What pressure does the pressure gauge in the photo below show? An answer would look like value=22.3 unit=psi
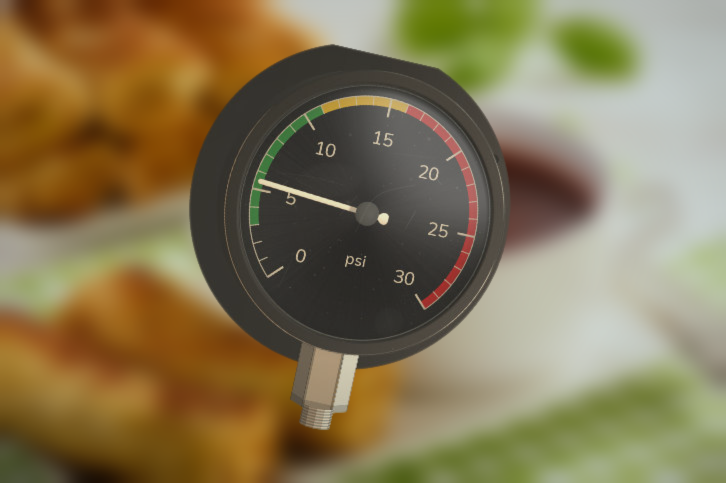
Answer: value=5.5 unit=psi
